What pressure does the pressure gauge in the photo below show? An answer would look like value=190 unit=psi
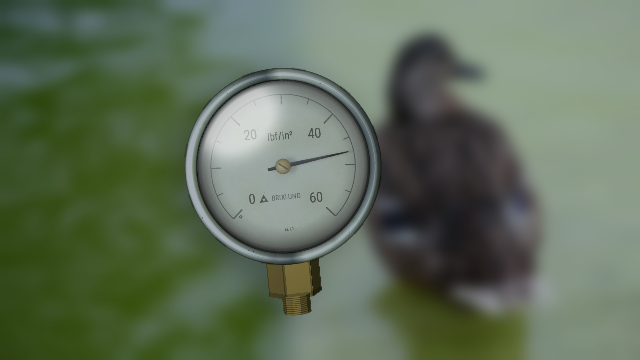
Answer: value=47.5 unit=psi
